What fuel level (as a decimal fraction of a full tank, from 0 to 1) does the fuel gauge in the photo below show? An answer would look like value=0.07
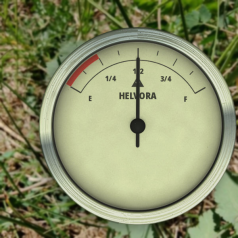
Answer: value=0.5
